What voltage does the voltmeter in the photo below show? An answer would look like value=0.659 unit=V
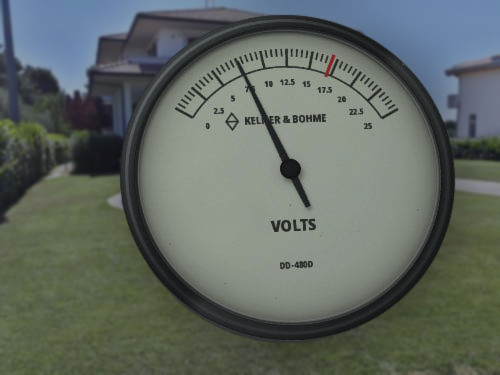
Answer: value=7.5 unit=V
